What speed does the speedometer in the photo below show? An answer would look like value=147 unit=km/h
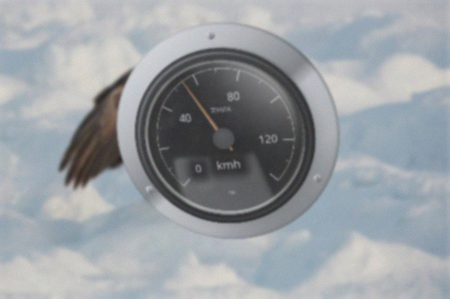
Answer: value=55 unit=km/h
